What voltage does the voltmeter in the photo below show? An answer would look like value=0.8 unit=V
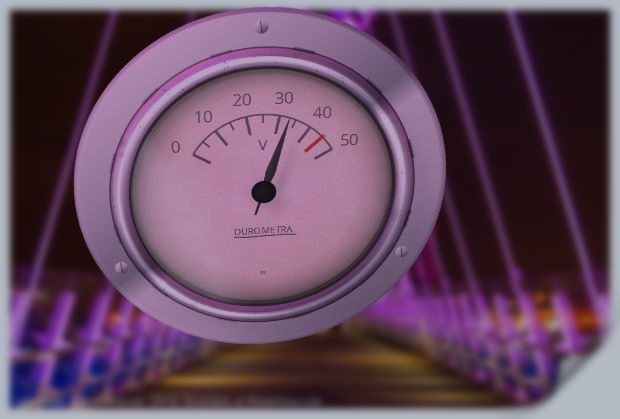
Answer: value=32.5 unit=V
